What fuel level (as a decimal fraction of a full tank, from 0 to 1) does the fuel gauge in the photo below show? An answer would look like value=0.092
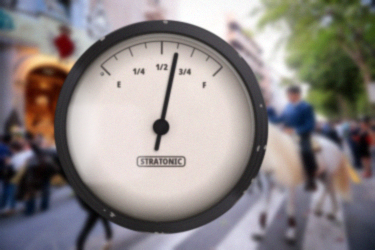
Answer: value=0.625
